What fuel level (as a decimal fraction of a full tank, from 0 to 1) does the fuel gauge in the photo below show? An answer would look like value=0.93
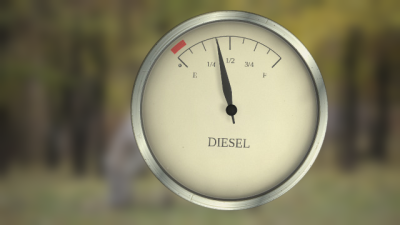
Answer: value=0.375
